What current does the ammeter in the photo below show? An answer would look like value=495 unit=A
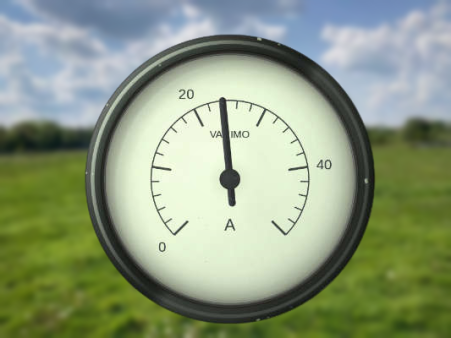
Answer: value=24 unit=A
